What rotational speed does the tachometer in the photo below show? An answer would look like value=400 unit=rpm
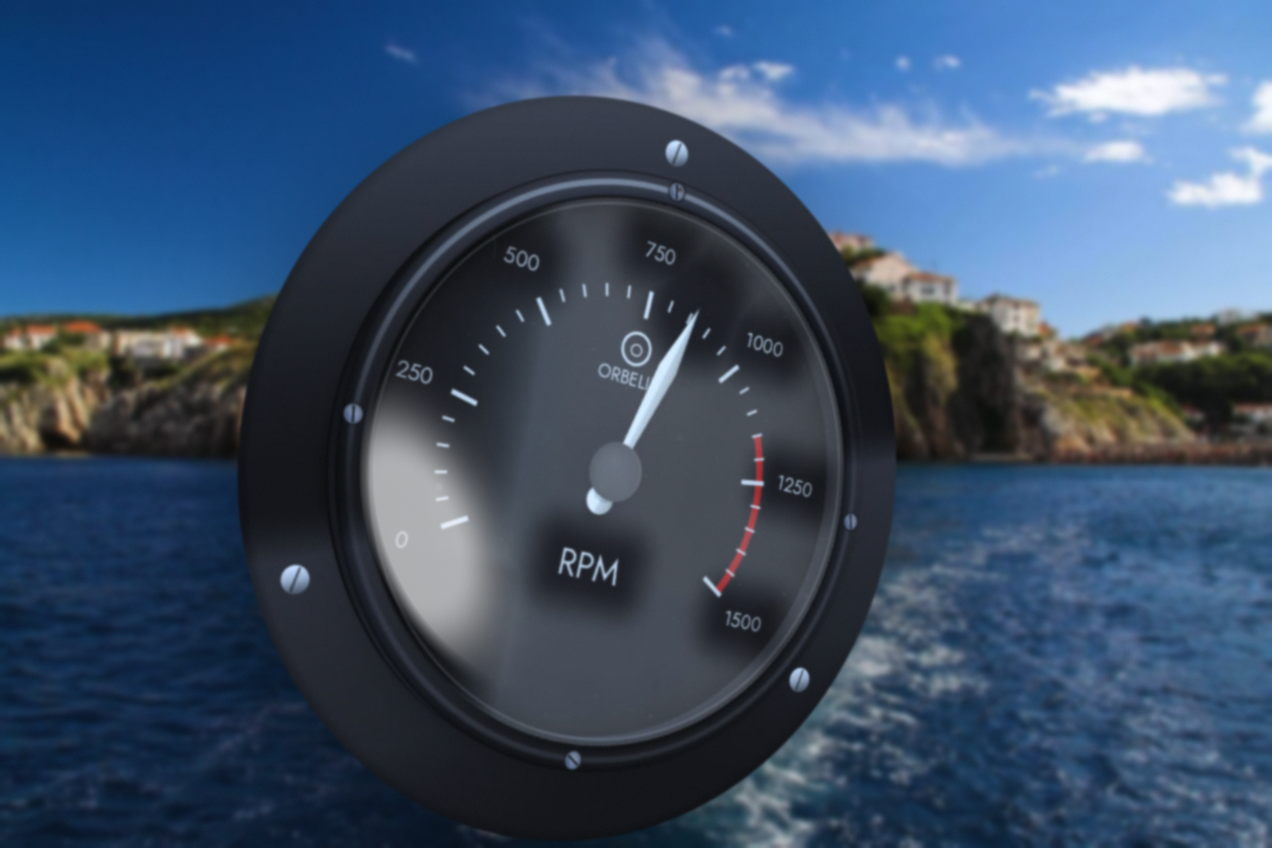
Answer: value=850 unit=rpm
